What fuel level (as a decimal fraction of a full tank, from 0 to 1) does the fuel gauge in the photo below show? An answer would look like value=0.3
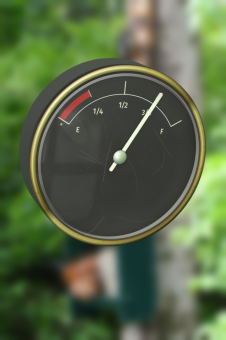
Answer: value=0.75
